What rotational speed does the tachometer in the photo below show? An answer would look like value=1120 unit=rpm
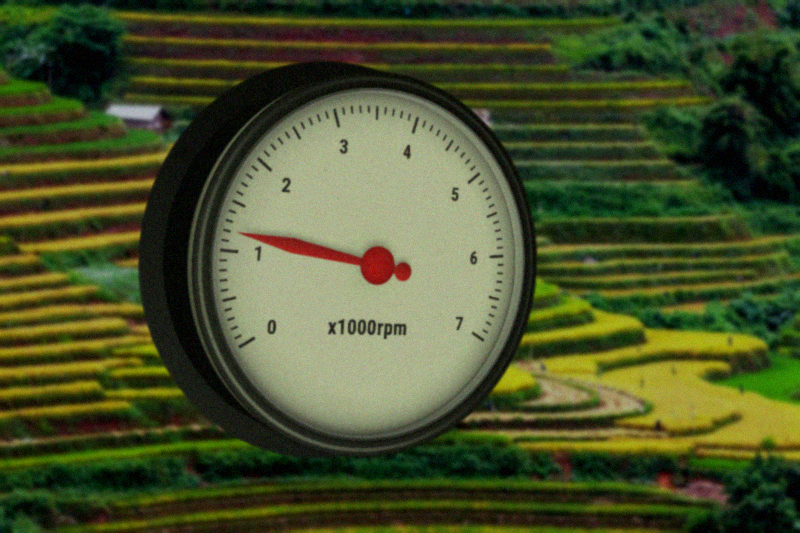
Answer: value=1200 unit=rpm
